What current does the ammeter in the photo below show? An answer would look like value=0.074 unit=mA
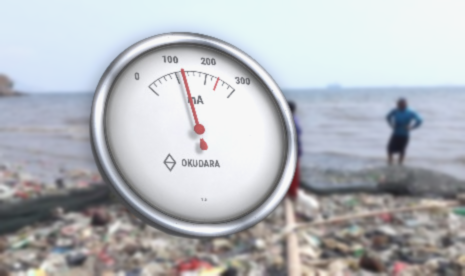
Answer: value=120 unit=mA
